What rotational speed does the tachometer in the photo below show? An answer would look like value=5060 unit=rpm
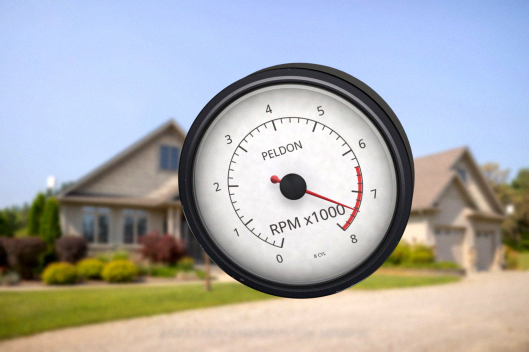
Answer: value=7400 unit=rpm
